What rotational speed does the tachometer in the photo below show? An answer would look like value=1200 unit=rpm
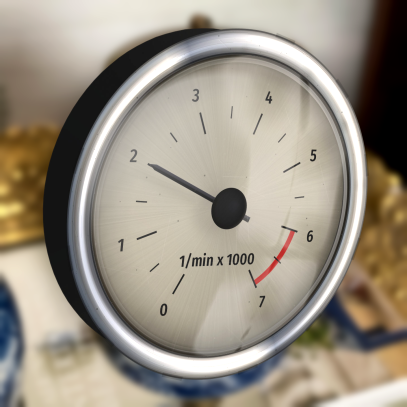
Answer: value=2000 unit=rpm
